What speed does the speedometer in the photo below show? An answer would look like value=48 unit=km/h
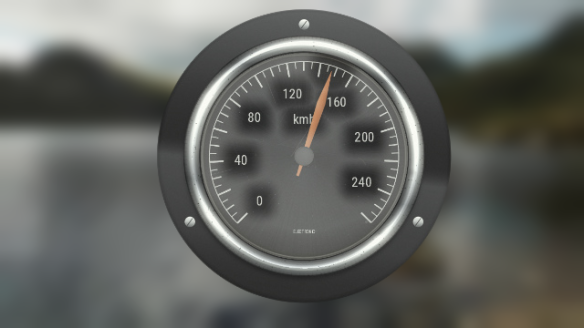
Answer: value=147.5 unit=km/h
